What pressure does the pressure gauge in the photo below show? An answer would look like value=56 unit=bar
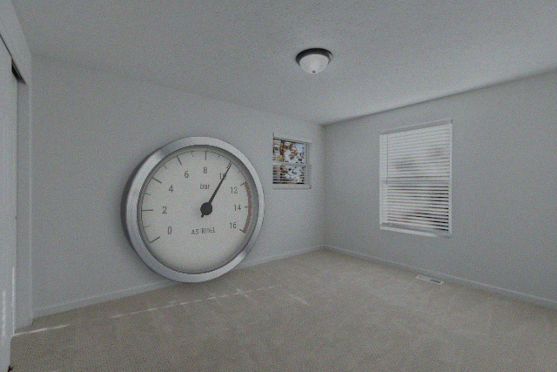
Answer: value=10 unit=bar
